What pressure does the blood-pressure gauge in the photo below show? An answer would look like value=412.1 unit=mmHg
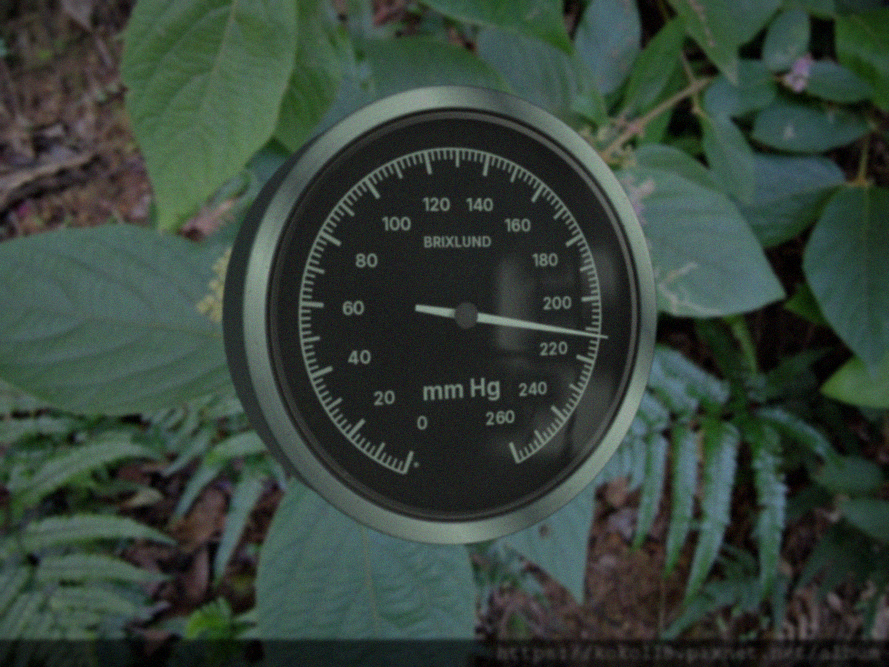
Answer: value=212 unit=mmHg
